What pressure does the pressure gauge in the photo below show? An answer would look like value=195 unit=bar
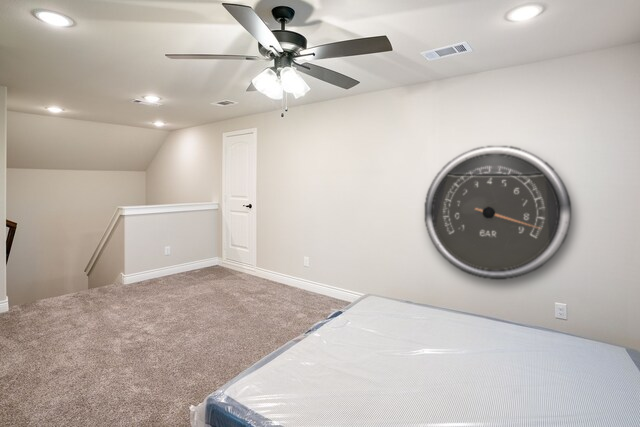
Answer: value=8.5 unit=bar
